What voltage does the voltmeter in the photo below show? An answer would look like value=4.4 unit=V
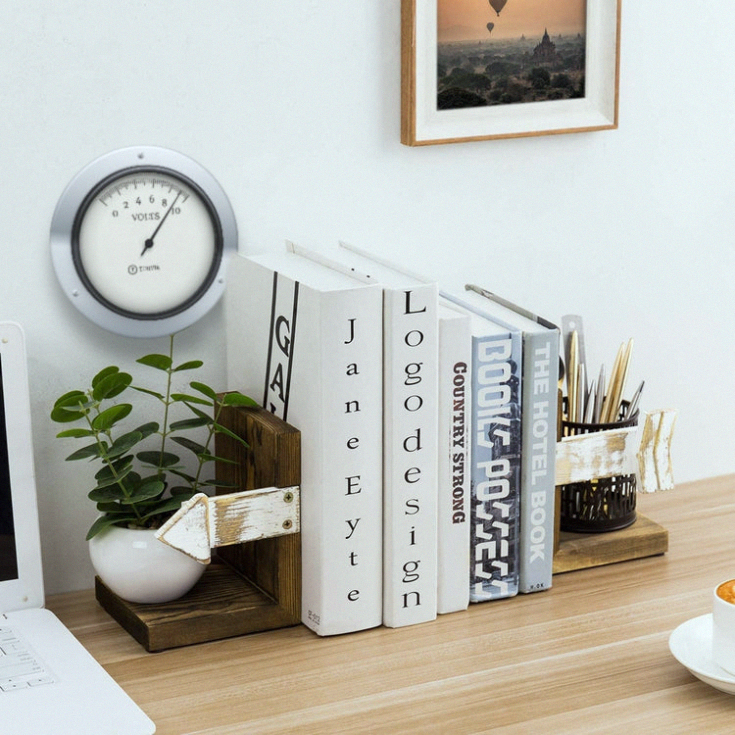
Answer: value=9 unit=V
